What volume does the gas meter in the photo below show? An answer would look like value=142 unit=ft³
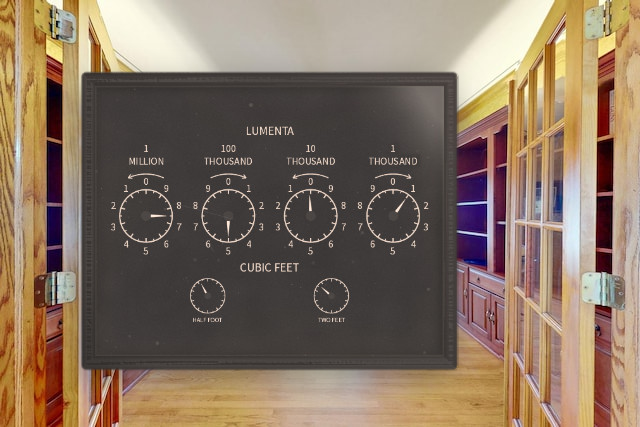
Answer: value=750100 unit=ft³
